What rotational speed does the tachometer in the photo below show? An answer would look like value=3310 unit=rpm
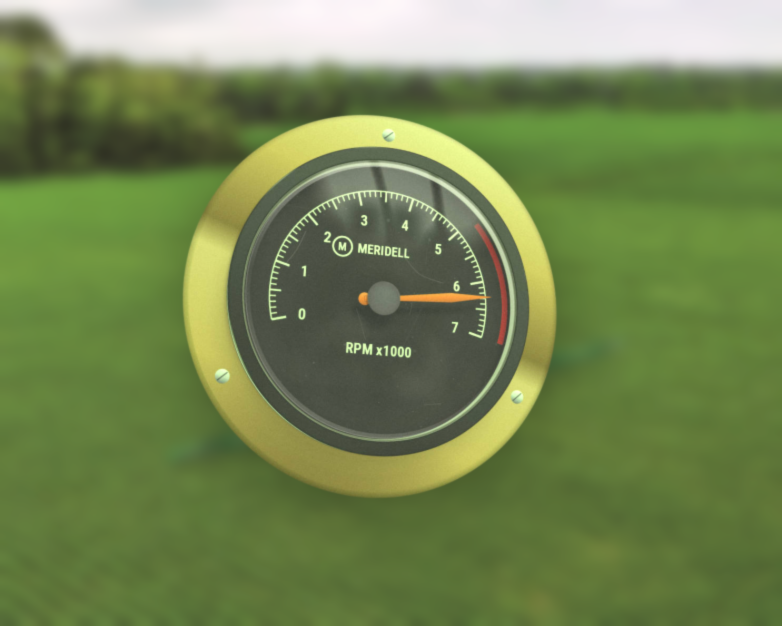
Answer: value=6300 unit=rpm
